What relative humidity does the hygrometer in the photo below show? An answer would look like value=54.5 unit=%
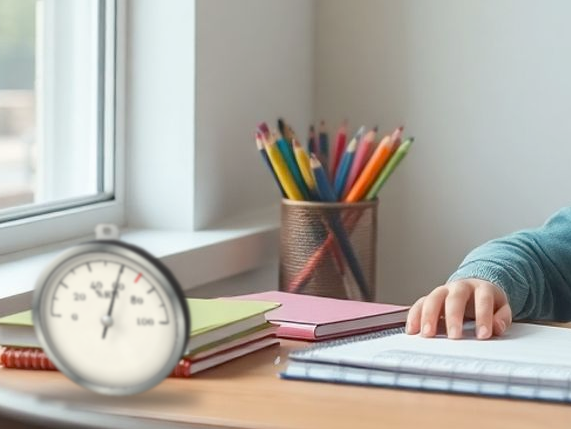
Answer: value=60 unit=%
